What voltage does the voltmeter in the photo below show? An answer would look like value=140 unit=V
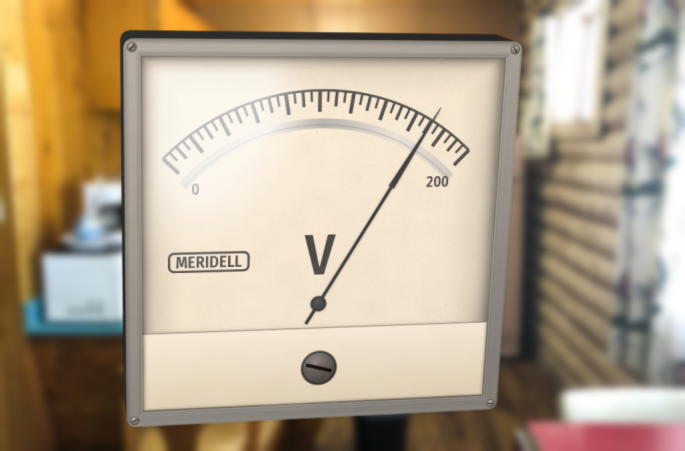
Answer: value=170 unit=V
